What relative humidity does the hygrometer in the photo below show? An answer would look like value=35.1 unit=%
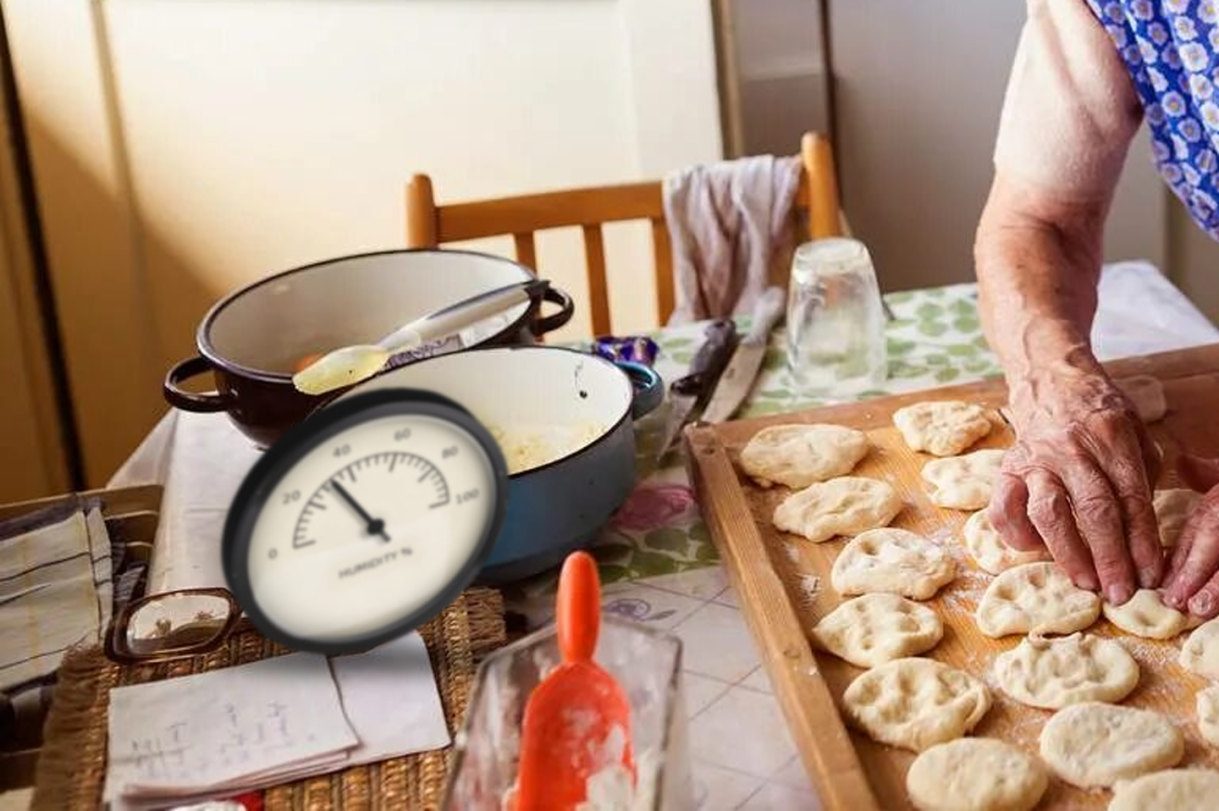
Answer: value=32 unit=%
